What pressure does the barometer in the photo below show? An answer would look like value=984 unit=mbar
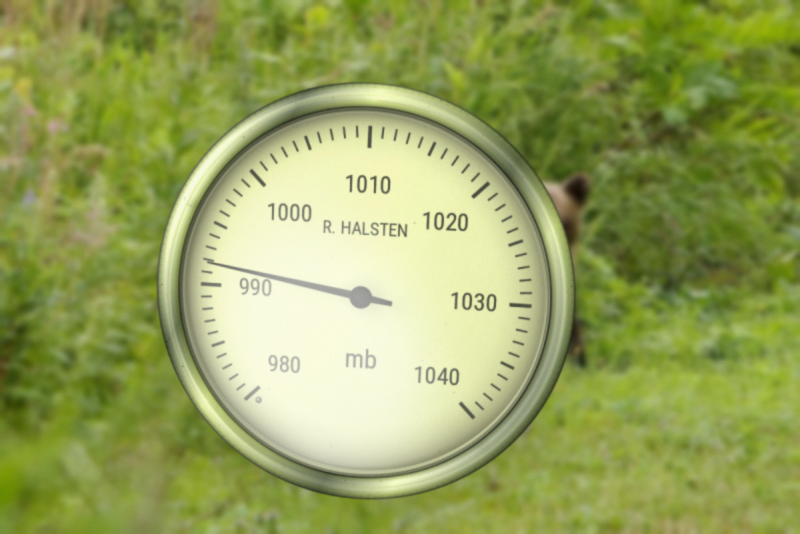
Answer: value=992 unit=mbar
